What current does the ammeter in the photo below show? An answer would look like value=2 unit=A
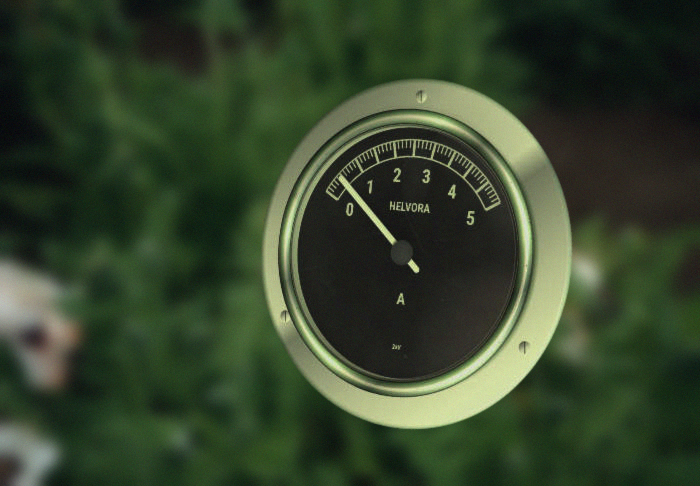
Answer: value=0.5 unit=A
